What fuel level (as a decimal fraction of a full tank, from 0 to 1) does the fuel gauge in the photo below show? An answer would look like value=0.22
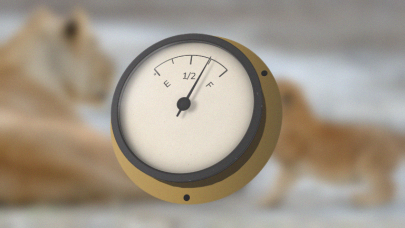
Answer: value=0.75
